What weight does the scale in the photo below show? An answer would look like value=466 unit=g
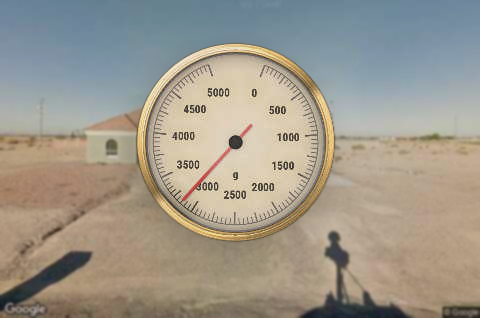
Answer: value=3150 unit=g
